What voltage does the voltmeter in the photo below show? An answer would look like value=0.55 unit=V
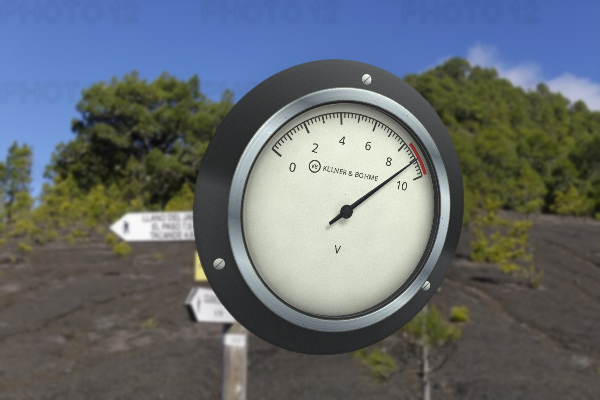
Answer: value=9 unit=V
